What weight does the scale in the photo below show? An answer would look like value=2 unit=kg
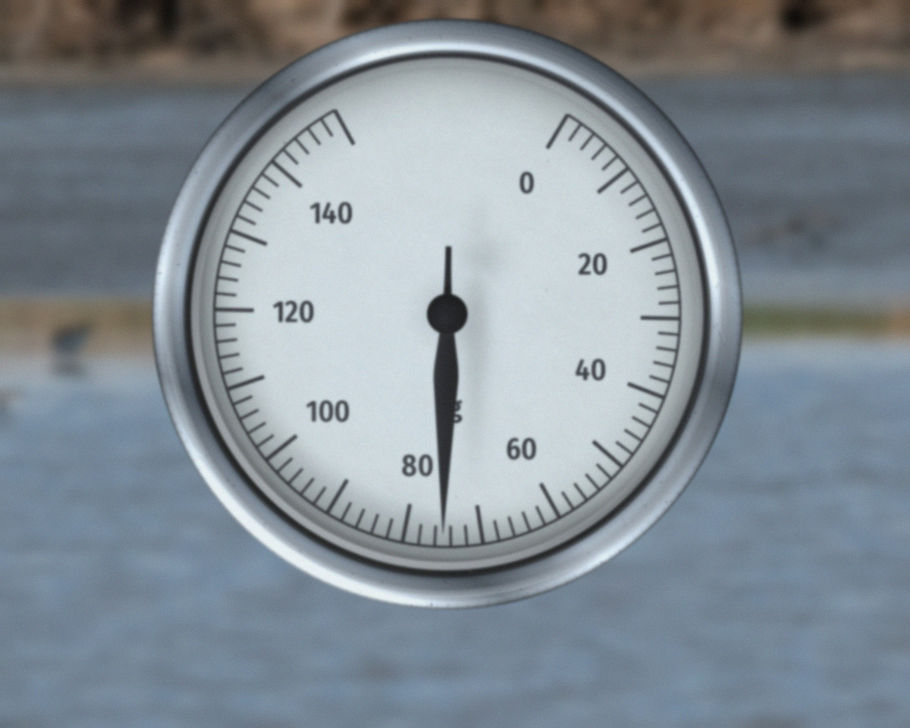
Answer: value=75 unit=kg
